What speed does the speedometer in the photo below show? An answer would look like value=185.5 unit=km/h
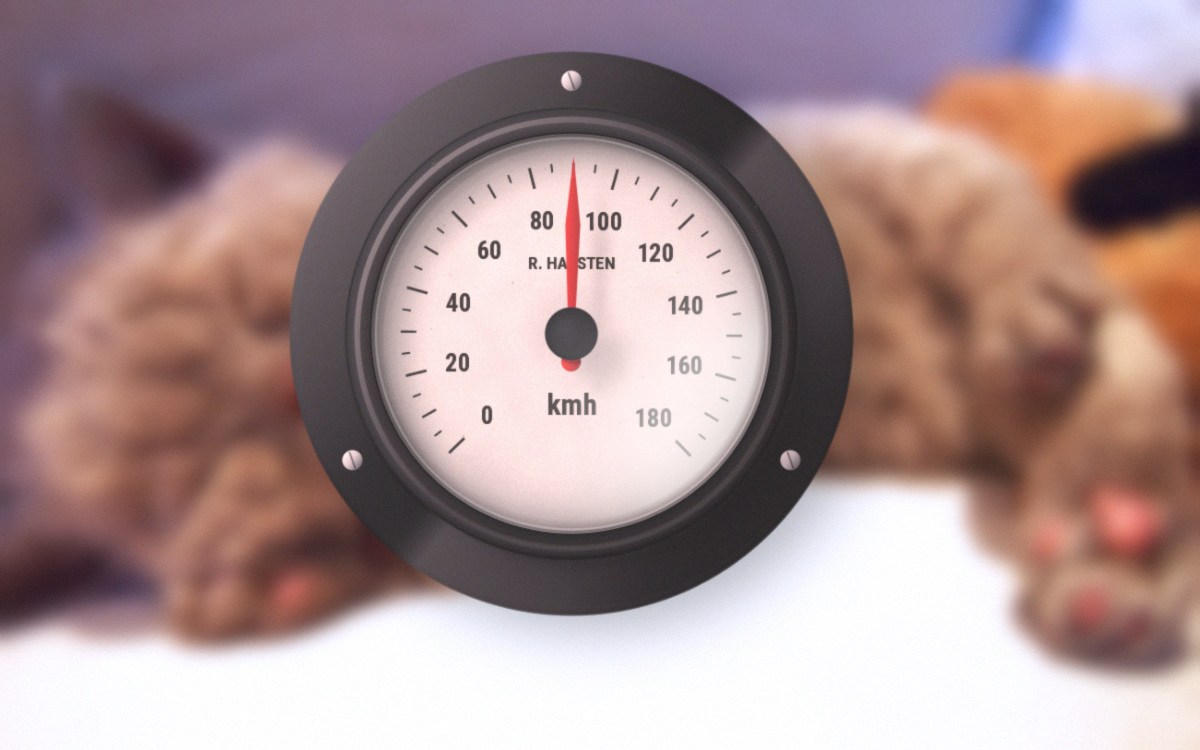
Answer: value=90 unit=km/h
